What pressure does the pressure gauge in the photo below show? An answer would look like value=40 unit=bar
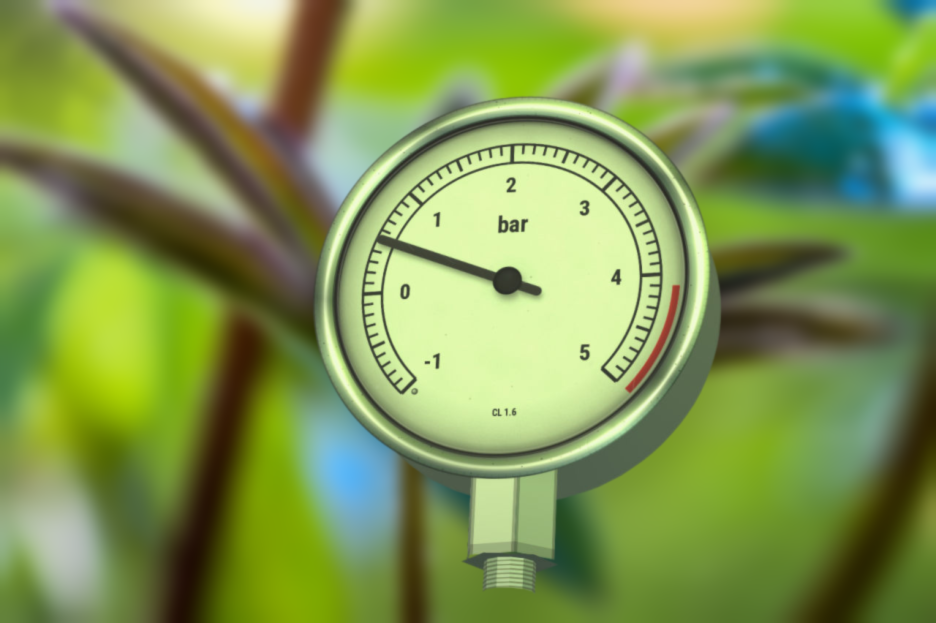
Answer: value=0.5 unit=bar
